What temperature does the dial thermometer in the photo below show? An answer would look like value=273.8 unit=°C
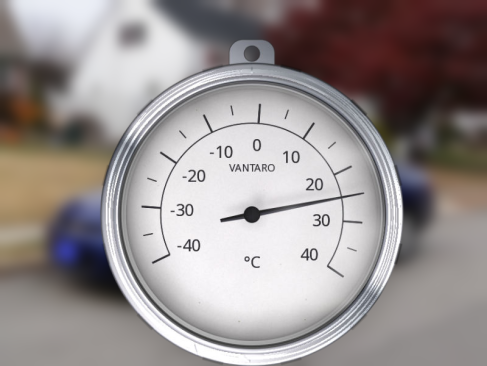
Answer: value=25 unit=°C
